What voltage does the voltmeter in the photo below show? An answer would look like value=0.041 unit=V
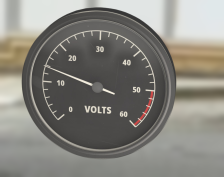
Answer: value=14 unit=V
